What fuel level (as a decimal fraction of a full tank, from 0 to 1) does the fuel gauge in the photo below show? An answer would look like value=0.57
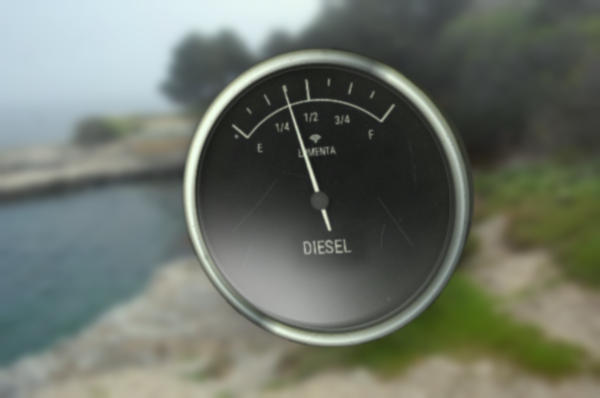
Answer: value=0.375
